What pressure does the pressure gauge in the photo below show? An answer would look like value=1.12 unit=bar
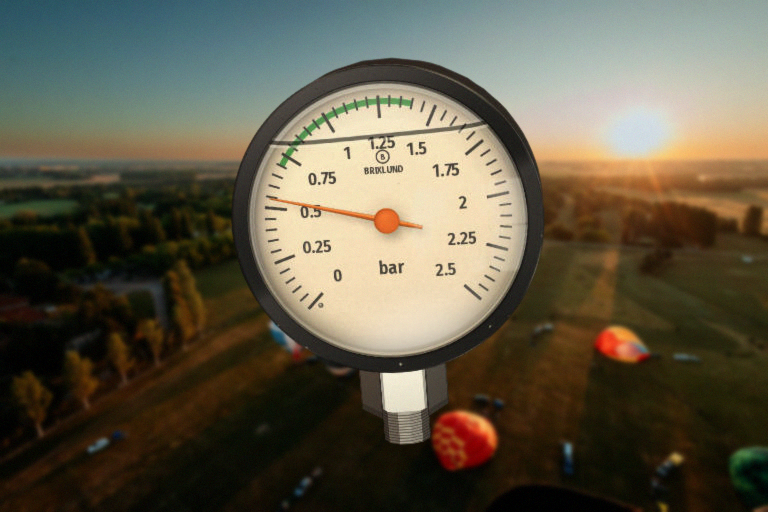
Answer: value=0.55 unit=bar
